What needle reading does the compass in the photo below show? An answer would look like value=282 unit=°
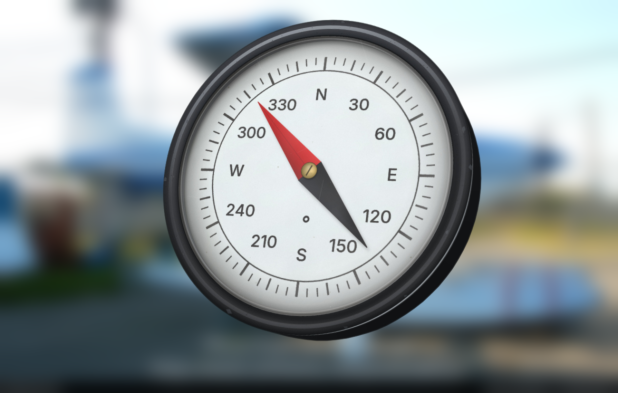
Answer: value=317.5 unit=°
